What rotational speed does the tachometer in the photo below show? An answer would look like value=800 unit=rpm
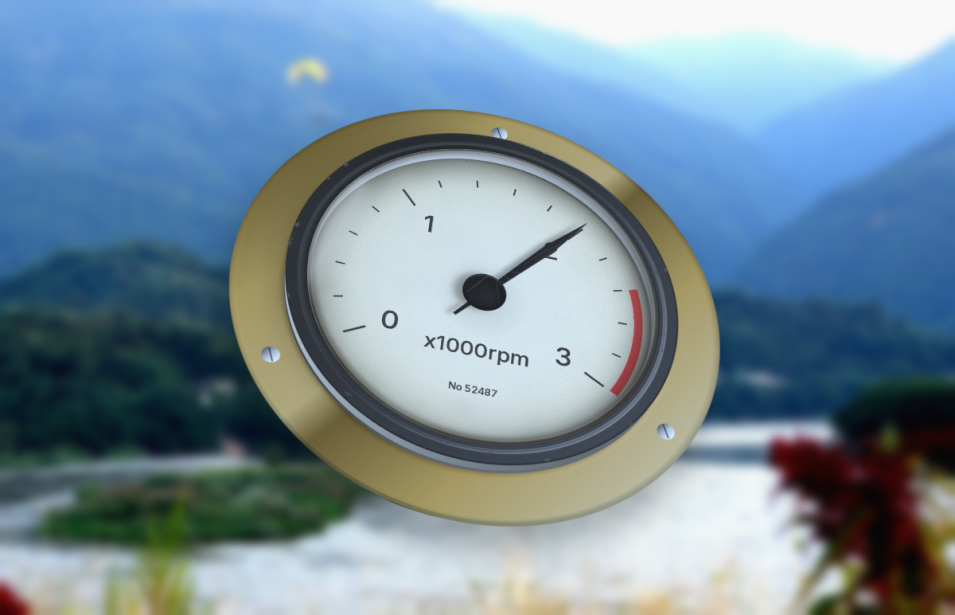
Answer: value=2000 unit=rpm
